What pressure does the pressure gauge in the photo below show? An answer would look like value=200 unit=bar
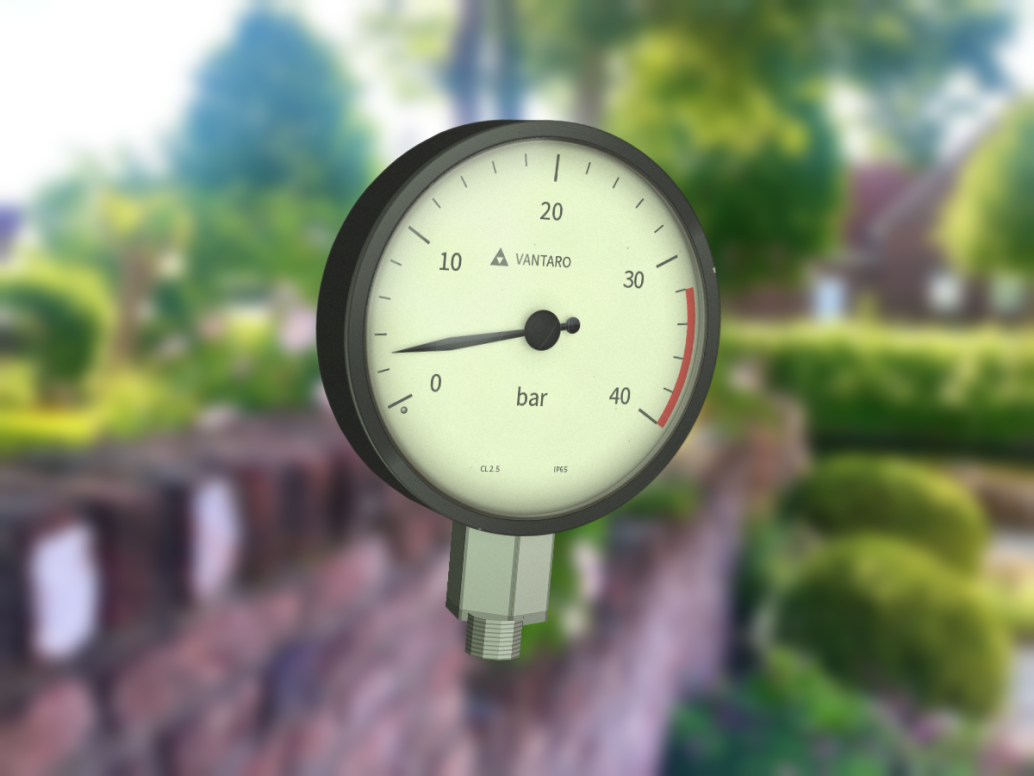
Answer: value=3 unit=bar
